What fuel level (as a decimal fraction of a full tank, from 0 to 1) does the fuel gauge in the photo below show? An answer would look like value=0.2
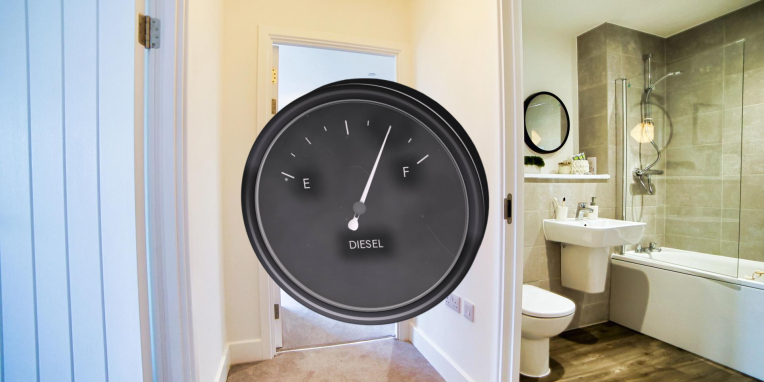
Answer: value=0.75
